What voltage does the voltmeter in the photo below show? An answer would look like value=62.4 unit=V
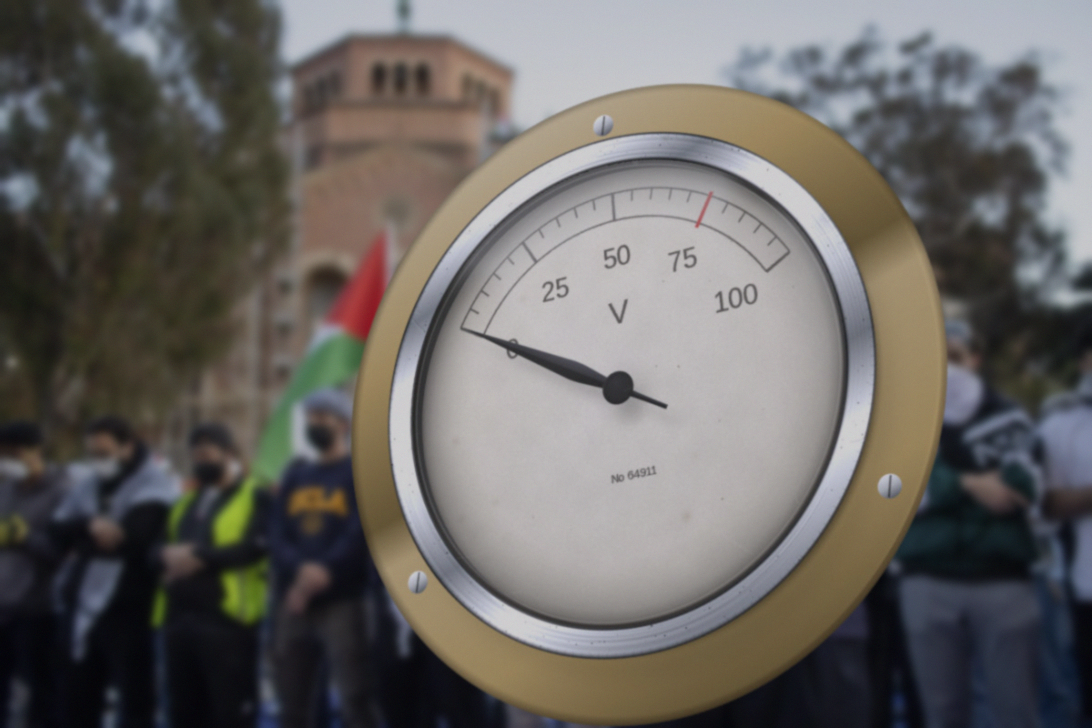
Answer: value=0 unit=V
